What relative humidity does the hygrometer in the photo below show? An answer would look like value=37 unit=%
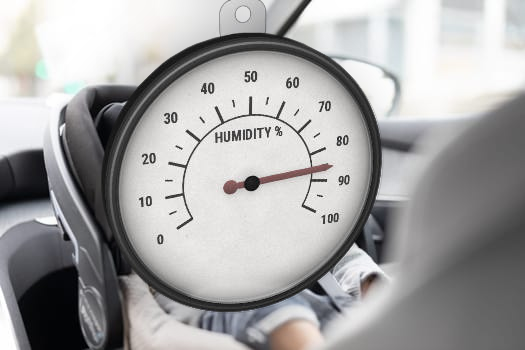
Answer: value=85 unit=%
